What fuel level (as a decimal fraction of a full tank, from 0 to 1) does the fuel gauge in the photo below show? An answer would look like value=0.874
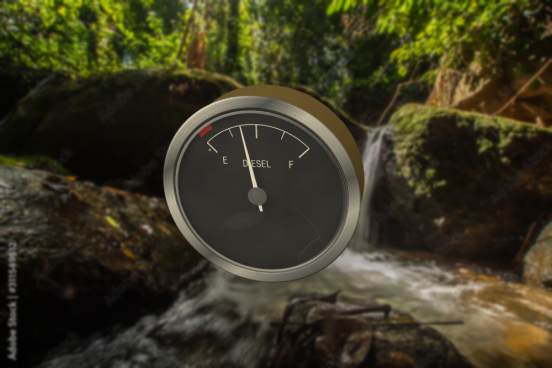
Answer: value=0.375
